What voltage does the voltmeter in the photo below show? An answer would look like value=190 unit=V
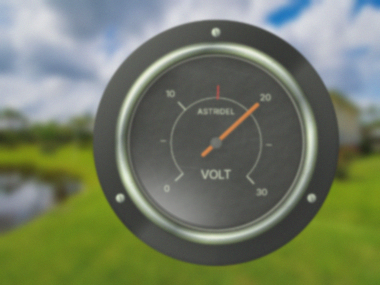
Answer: value=20 unit=V
